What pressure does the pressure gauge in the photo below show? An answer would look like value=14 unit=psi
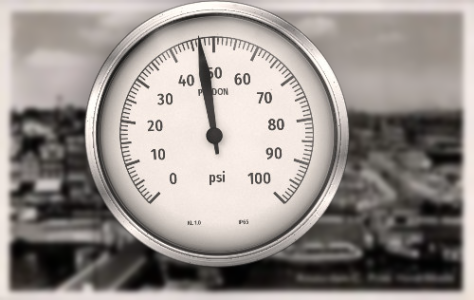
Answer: value=47 unit=psi
